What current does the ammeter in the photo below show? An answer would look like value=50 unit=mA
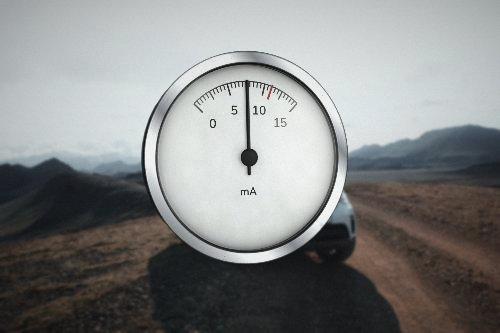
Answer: value=7.5 unit=mA
